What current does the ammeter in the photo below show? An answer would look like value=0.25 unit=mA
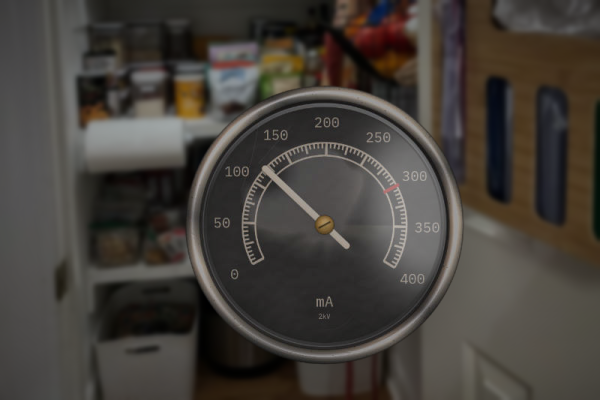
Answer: value=120 unit=mA
